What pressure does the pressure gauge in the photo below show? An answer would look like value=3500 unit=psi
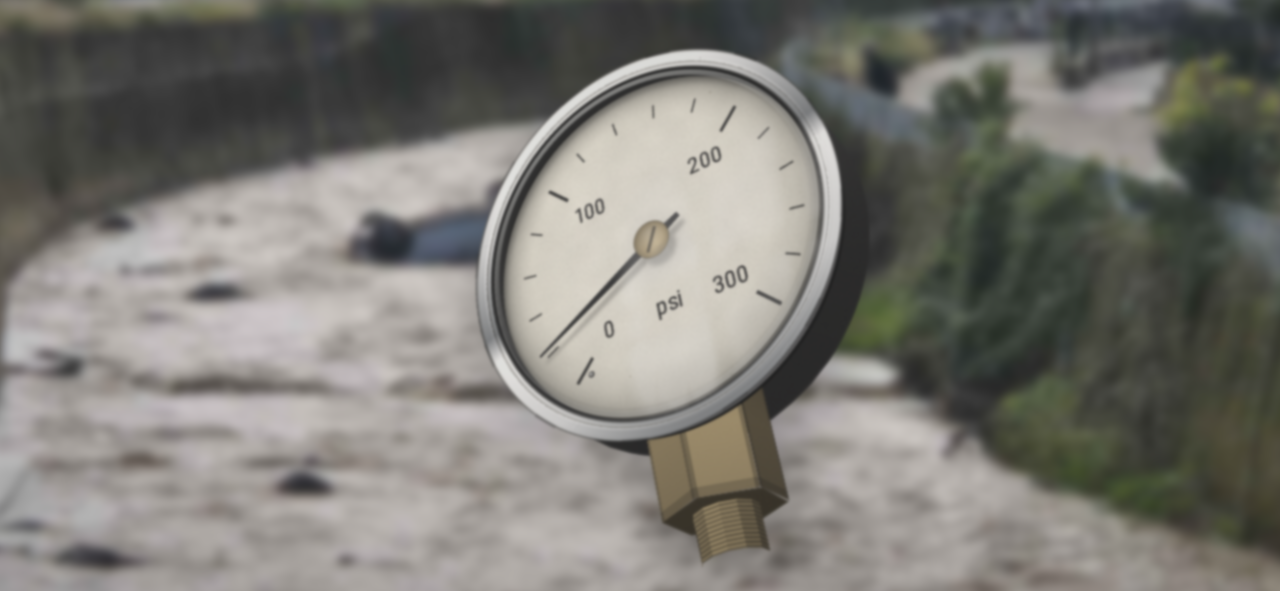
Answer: value=20 unit=psi
